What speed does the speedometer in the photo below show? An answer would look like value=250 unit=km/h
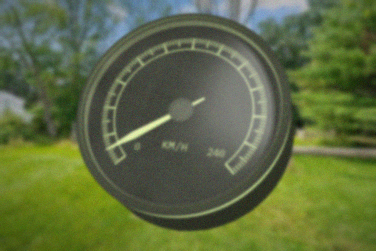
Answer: value=10 unit=km/h
